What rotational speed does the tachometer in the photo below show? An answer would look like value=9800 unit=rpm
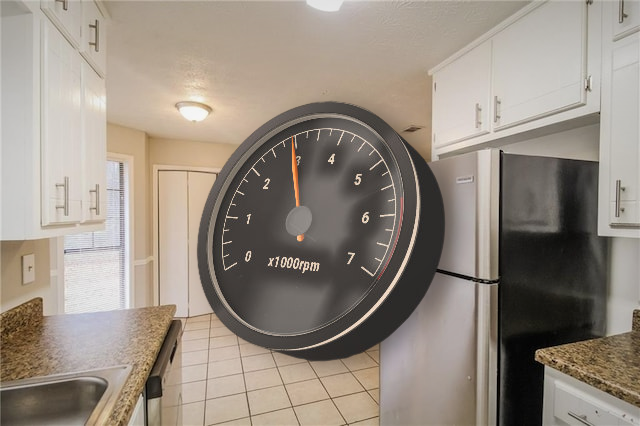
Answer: value=3000 unit=rpm
